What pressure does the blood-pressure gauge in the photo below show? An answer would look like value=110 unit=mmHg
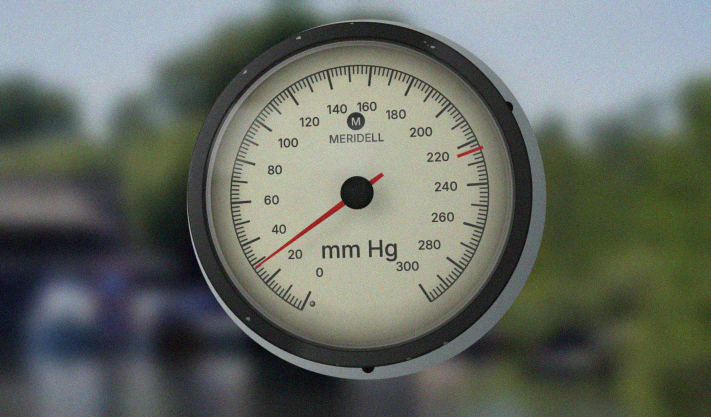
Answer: value=28 unit=mmHg
